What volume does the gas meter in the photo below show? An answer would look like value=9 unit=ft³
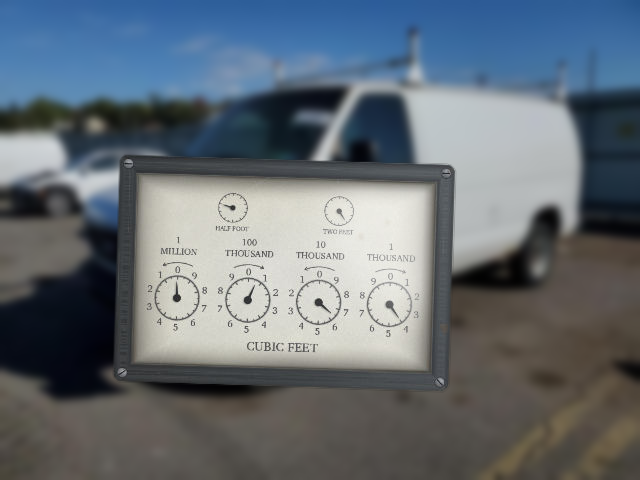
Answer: value=6400 unit=ft³
